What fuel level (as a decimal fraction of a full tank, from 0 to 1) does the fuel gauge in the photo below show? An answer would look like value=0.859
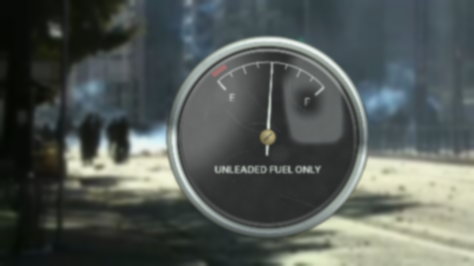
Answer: value=0.5
